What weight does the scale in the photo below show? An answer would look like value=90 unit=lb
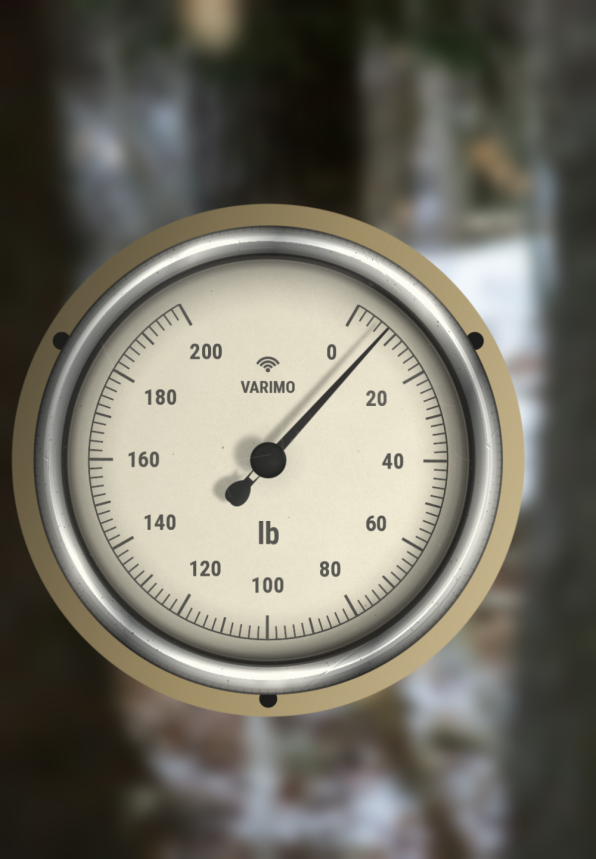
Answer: value=8 unit=lb
